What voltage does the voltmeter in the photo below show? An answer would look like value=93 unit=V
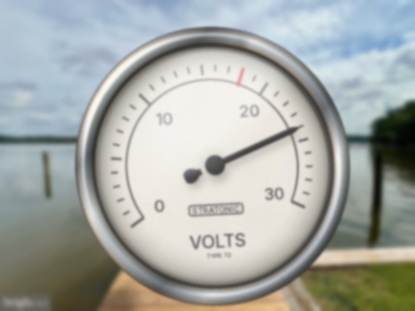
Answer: value=24 unit=V
